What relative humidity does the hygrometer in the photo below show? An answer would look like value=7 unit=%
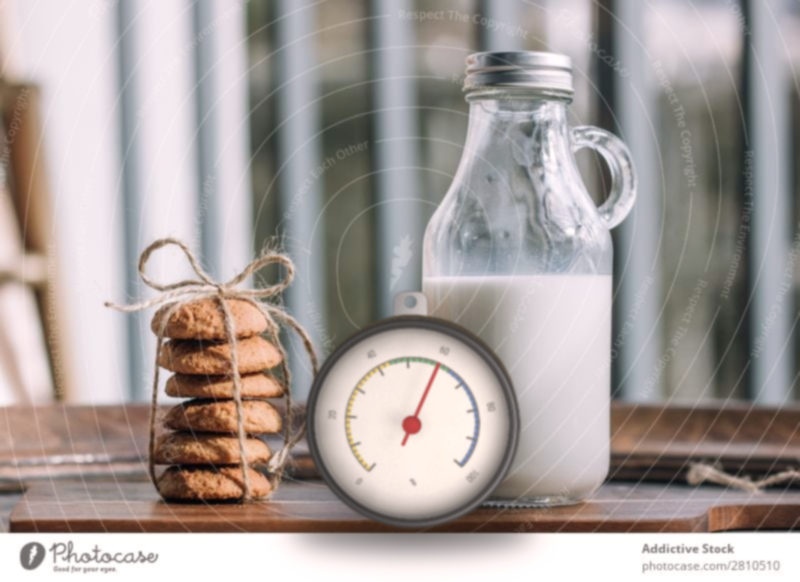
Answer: value=60 unit=%
